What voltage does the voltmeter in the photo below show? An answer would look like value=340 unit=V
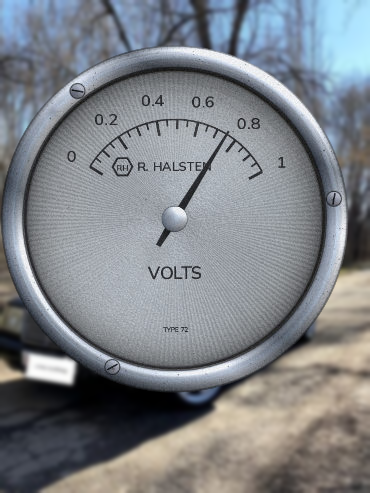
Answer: value=0.75 unit=V
